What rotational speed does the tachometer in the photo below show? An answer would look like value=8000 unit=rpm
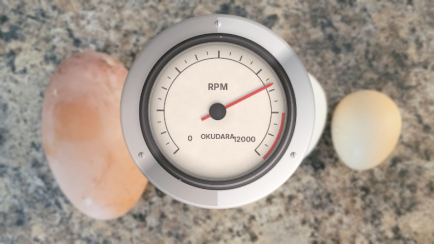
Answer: value=8750 unit=rpm
